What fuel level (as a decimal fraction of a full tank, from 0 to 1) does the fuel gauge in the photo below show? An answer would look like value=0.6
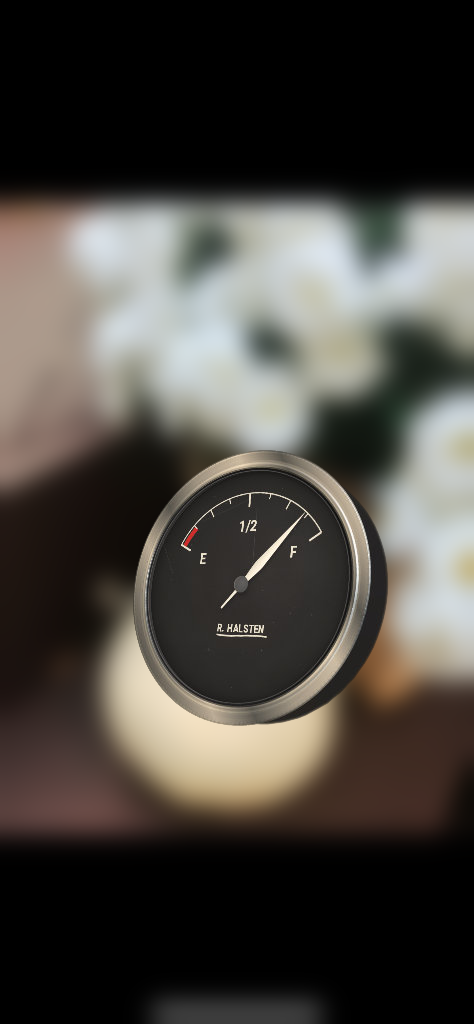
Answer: value=0.875
